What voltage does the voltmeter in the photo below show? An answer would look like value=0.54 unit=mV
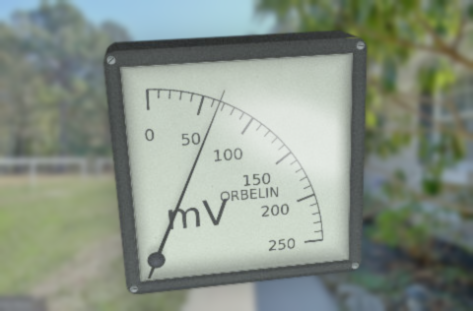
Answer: value=65 unit=mV
